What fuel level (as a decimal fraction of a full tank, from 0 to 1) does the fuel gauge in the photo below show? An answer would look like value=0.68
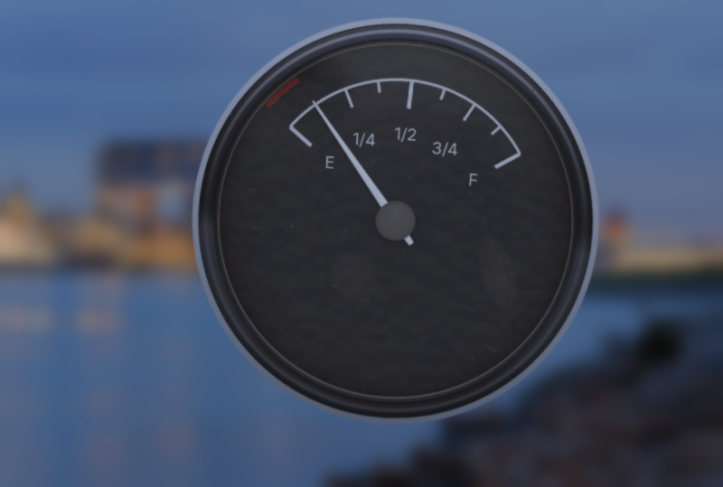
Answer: value=0.125
